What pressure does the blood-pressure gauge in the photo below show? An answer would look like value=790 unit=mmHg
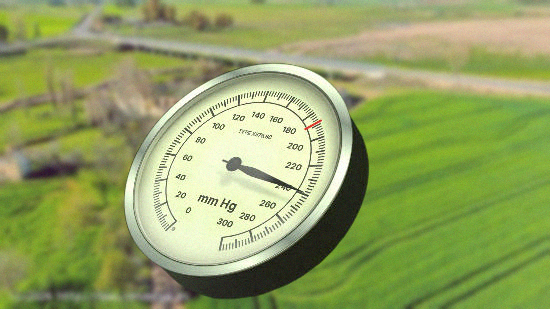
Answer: value=240 unit=mmHg
